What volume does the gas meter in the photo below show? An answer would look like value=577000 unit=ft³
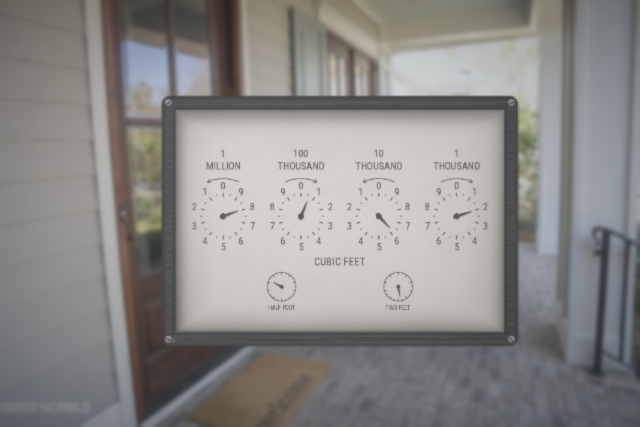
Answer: value=806200 unit=ft³
